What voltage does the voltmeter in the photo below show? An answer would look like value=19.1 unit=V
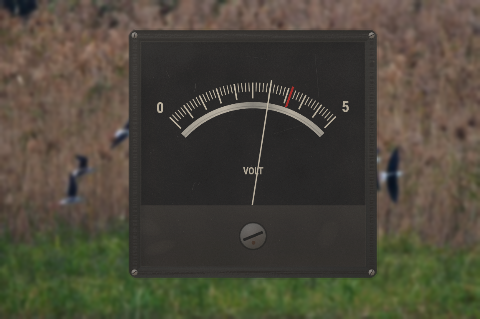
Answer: value=3 unit=V
